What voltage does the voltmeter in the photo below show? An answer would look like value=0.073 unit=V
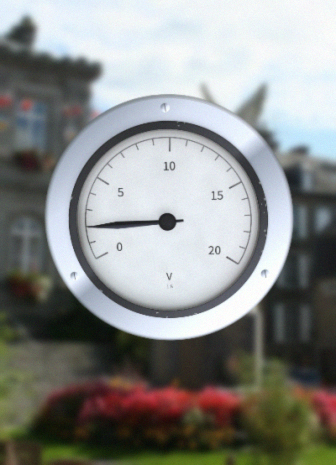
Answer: value=2 unit=V
